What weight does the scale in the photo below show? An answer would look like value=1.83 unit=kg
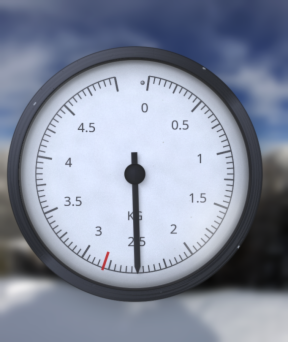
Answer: value=2.5 unit=kg
